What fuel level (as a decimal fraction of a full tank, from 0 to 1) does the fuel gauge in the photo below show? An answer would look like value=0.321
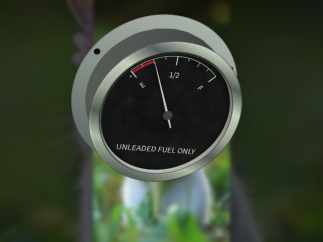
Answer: value=0.25
